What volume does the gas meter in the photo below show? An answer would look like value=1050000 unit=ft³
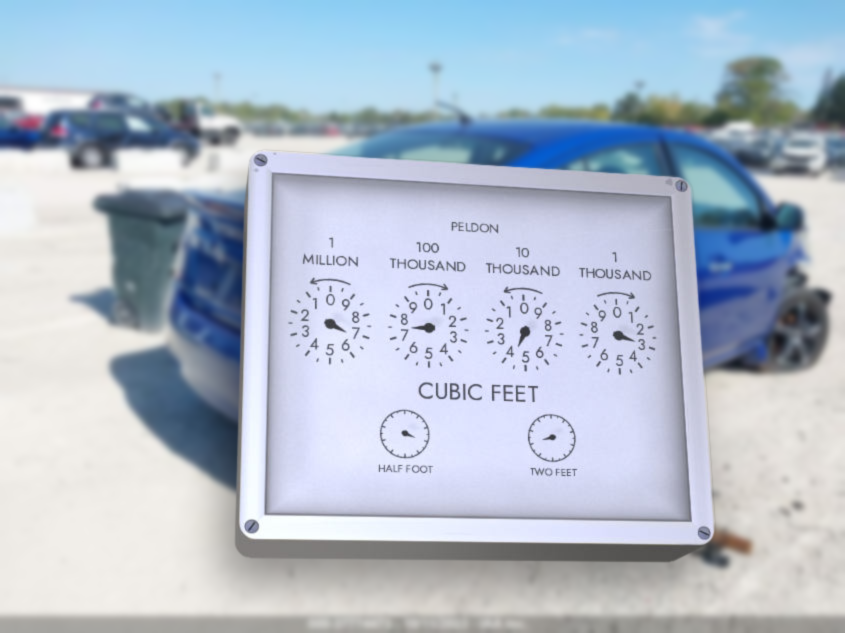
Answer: value=674300 unit=ft³
